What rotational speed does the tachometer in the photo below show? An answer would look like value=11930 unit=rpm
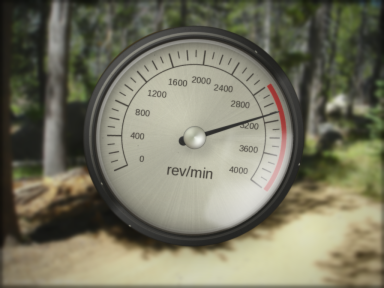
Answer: value=3100 unit=rpm
